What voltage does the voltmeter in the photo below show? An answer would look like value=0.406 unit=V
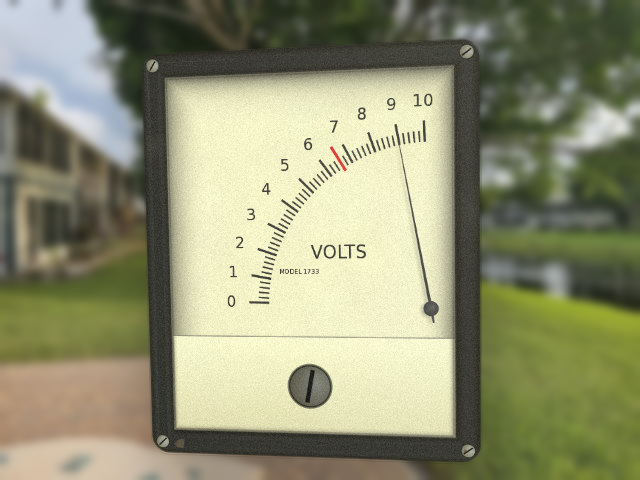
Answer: value=9 unit=V
